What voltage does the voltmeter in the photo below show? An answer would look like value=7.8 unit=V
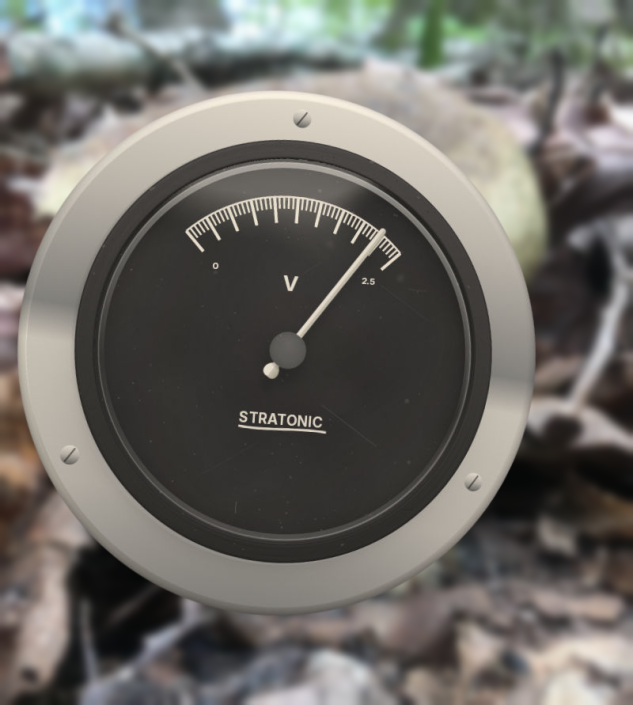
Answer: value=2.2 unit=V
